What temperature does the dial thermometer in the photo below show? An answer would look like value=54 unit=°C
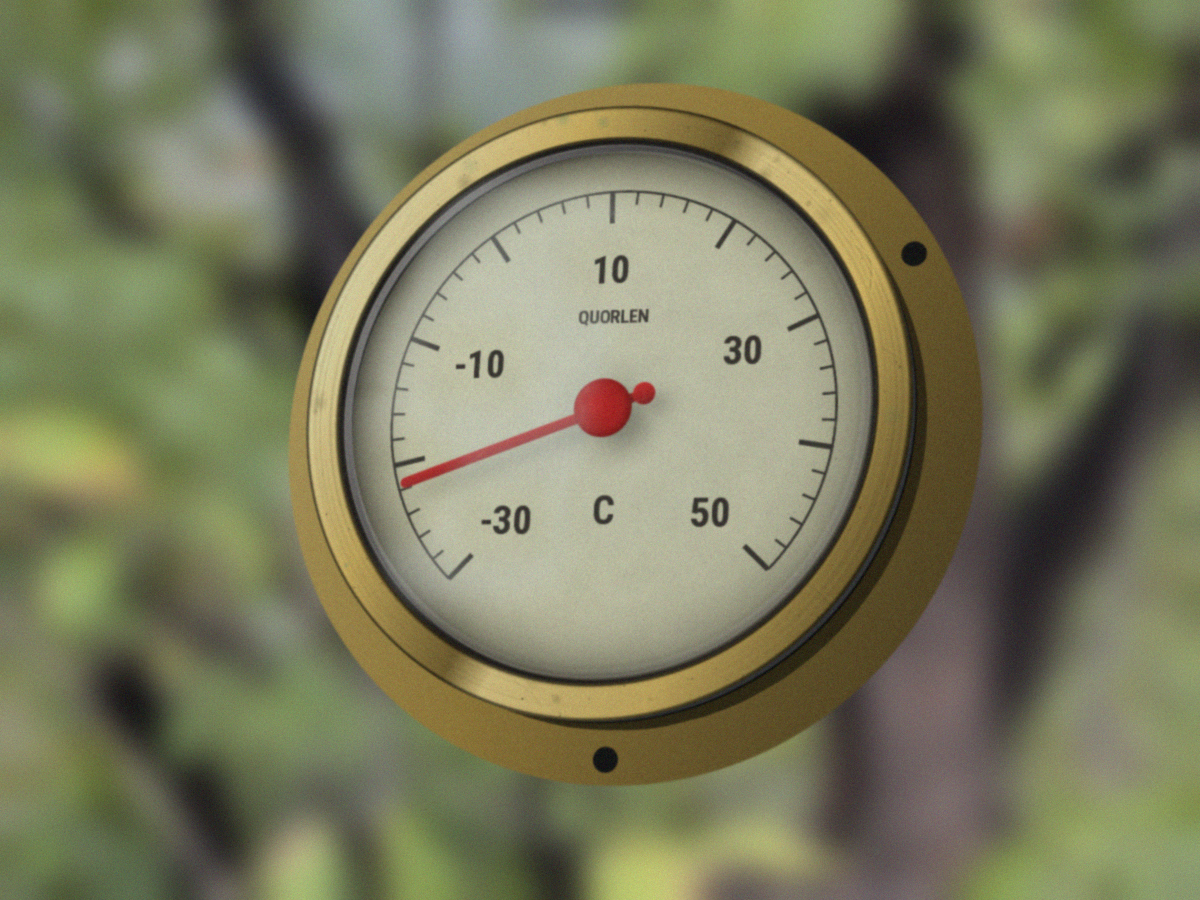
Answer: value=-22 unit=°C
